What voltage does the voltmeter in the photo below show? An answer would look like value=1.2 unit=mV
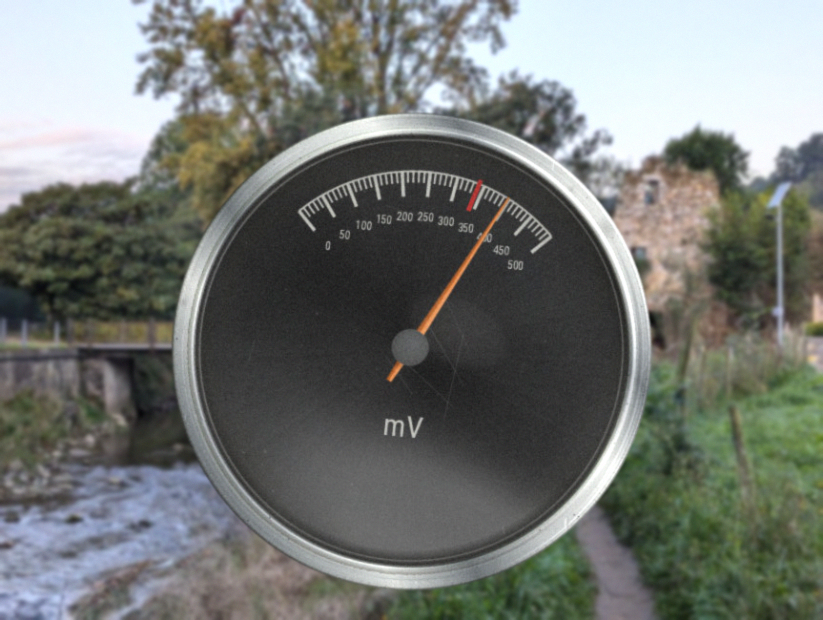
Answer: value=400 unit=mV
